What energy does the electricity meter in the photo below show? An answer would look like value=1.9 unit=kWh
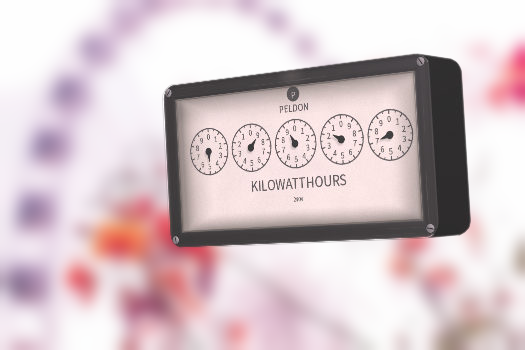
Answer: value=48917 unit=kWh
